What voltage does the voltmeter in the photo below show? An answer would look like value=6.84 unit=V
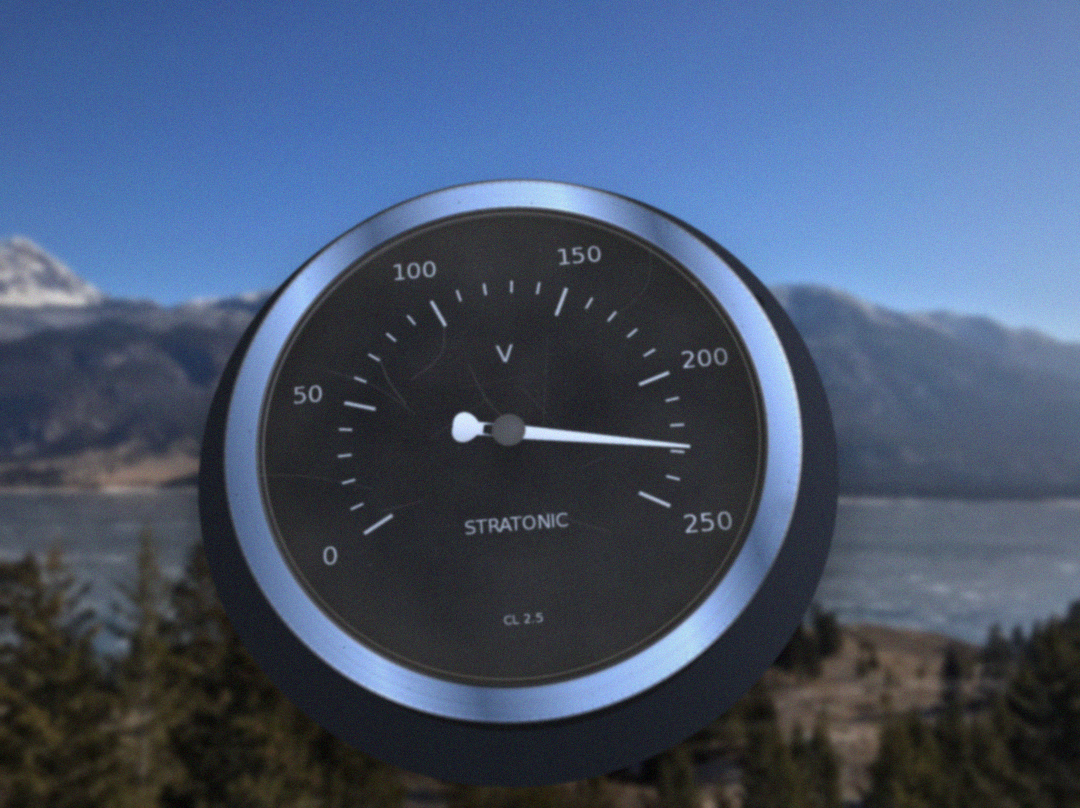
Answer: value=230 unit=V
